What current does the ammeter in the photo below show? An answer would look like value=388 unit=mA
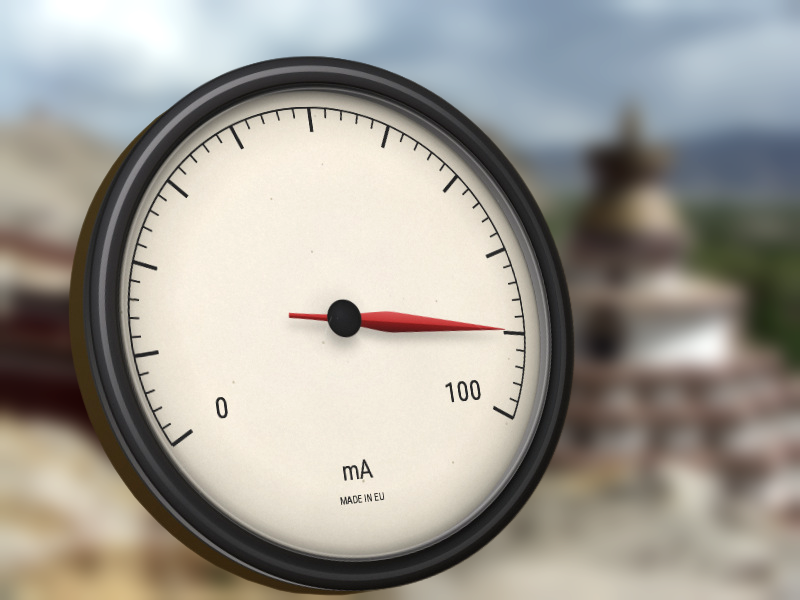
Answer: value=90 unit=mA
